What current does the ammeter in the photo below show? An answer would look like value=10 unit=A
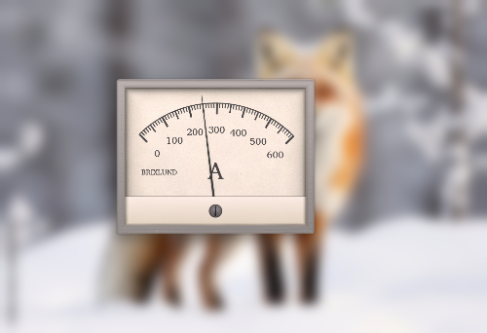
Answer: value=250 unit=A
